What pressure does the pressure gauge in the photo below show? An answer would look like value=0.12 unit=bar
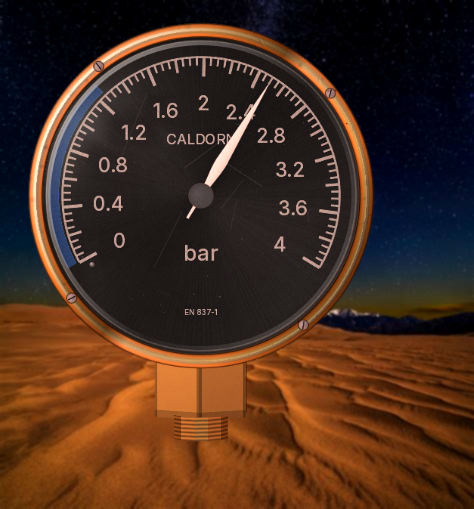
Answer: value=2.5 unit=bar
